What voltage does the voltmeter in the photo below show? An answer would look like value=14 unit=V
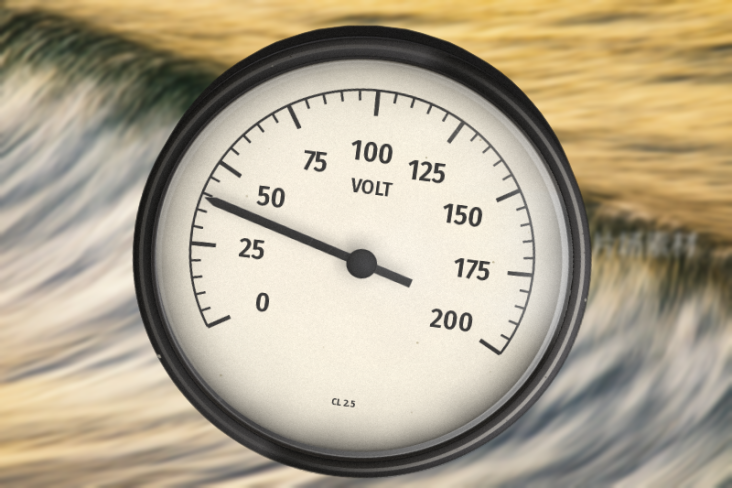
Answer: value=40 unit=V
